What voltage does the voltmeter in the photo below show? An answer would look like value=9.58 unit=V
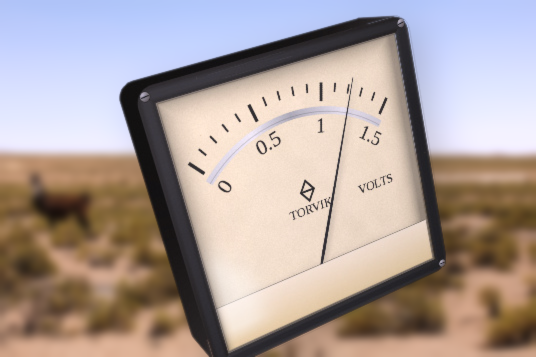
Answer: value=1.2 unit=V
